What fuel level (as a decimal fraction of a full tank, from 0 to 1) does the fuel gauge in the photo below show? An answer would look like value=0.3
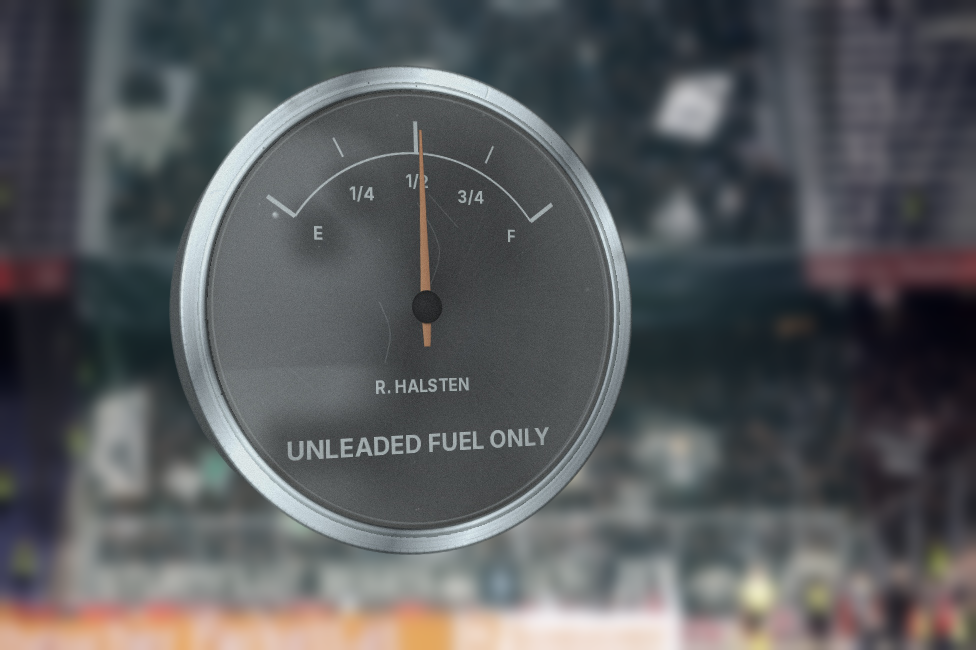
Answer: value=0.5
